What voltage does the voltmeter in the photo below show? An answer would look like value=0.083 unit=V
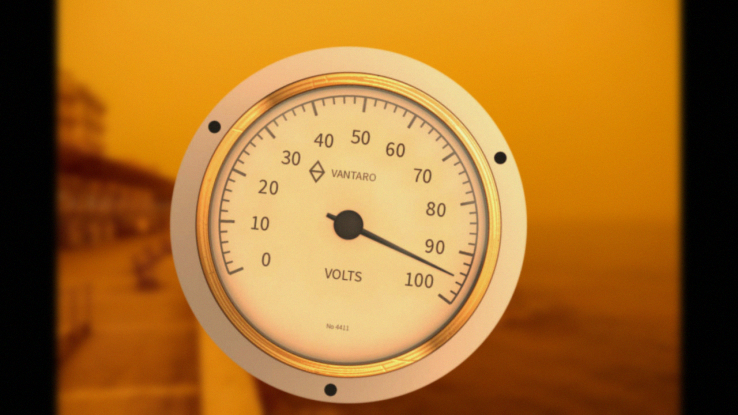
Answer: value=95 unit=V
